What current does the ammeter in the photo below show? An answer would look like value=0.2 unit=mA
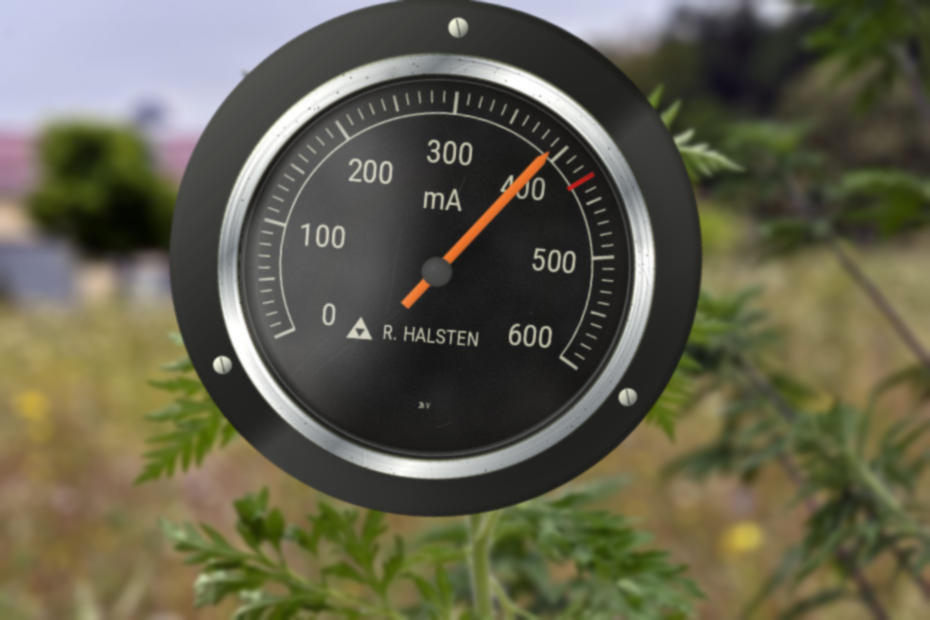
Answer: value=390 unit=mA
